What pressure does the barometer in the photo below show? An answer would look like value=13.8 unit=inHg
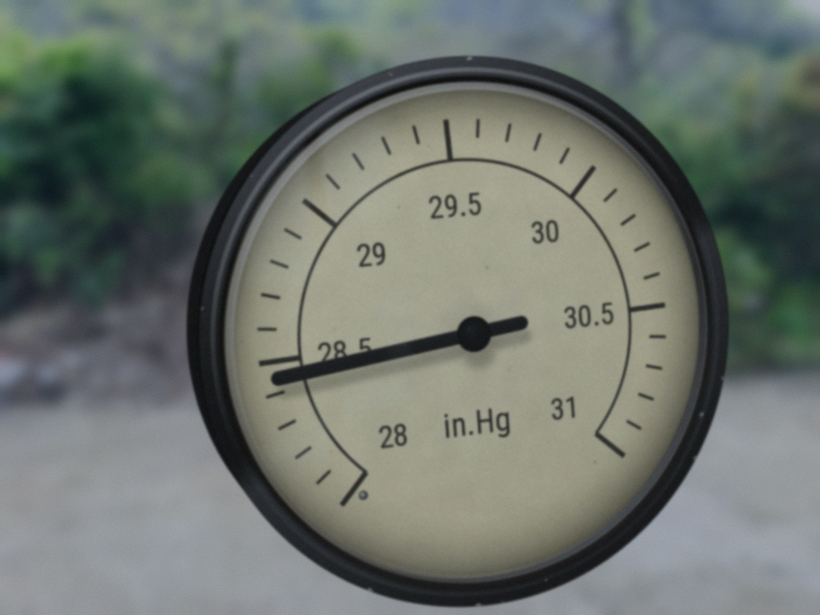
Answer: value=28.45 unit=inHg
